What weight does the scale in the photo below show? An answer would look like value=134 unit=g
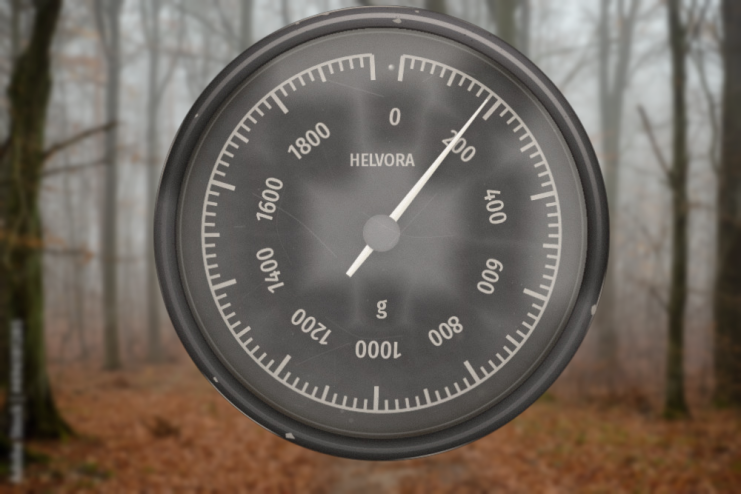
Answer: value=180 unit=g
